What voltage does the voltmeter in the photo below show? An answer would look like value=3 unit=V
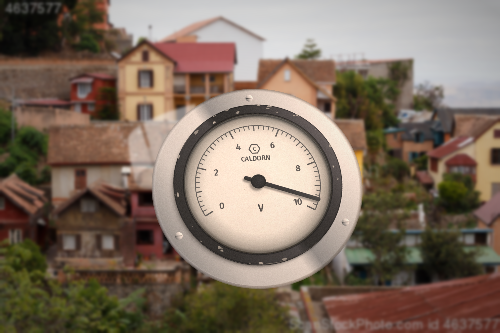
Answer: value=9.6 unit=V
